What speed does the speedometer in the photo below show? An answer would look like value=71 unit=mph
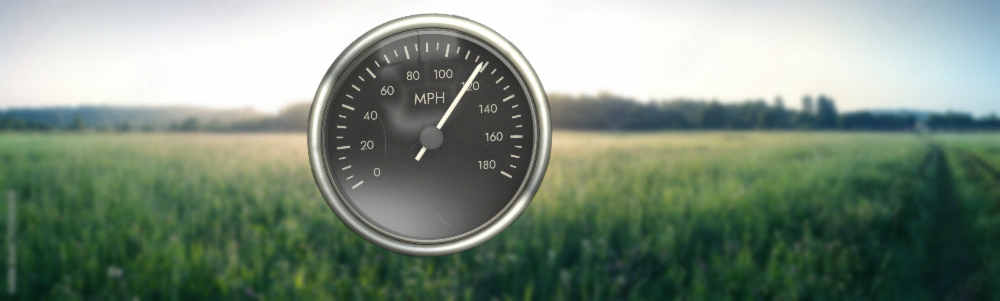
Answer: value=117.5 unit=mph
